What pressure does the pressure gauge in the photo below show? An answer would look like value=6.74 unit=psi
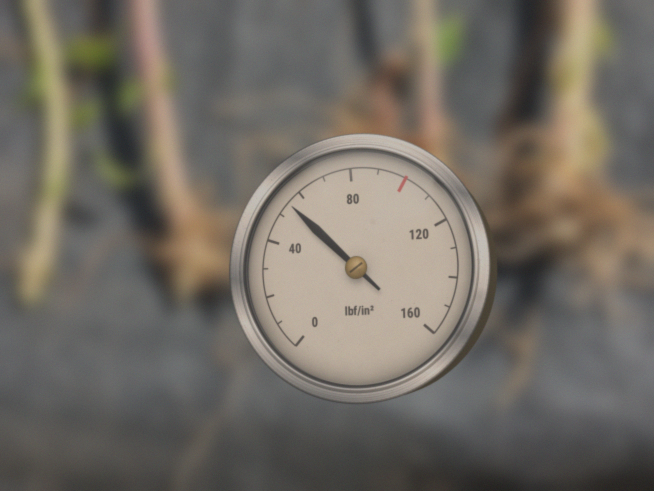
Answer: value=55 unit=psi
